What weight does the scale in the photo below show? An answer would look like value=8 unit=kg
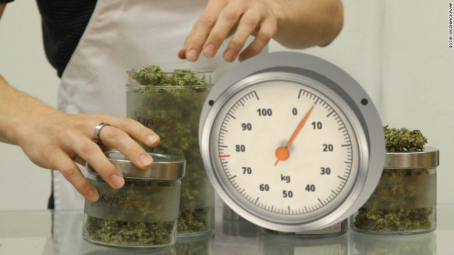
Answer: value=5 unit=kg
